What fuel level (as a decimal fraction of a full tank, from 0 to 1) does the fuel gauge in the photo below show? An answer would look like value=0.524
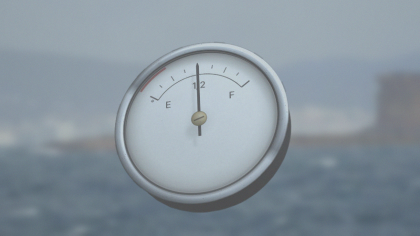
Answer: value=0.5
